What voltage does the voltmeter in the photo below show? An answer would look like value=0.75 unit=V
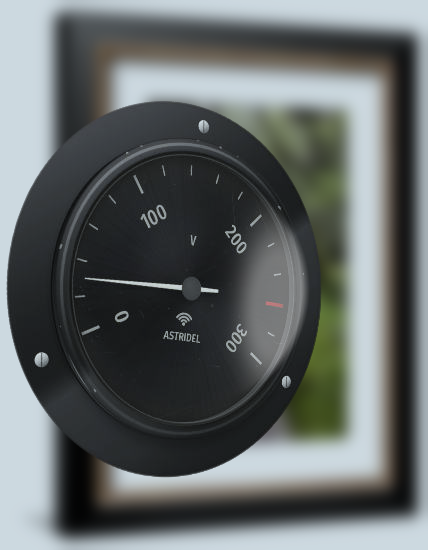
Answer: value=30 unit=V
